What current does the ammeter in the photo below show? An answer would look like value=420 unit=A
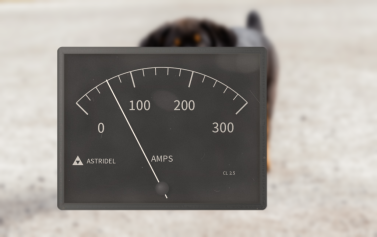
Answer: value=60 unit=A
